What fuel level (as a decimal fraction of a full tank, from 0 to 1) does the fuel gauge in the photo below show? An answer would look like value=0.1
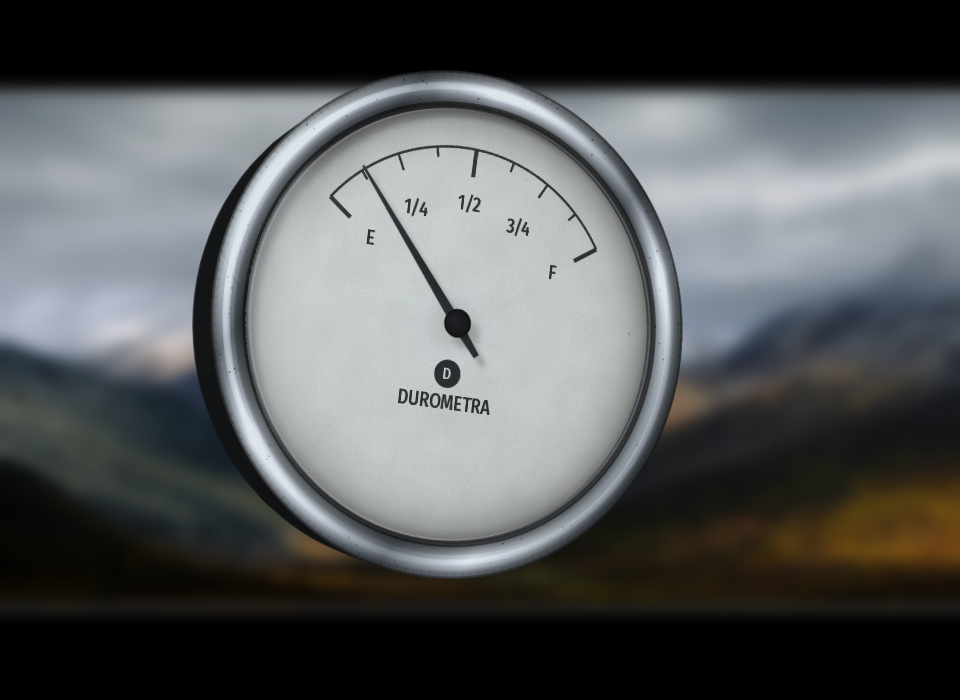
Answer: value=0.125
